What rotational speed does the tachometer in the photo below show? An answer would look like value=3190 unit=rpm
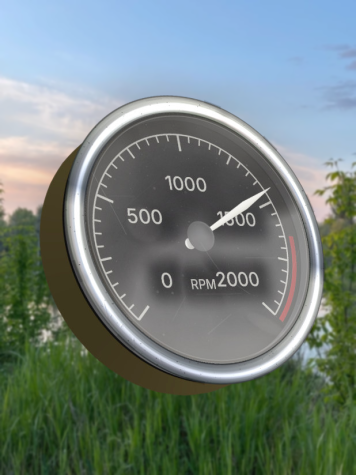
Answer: value=1450 unit=rpm
